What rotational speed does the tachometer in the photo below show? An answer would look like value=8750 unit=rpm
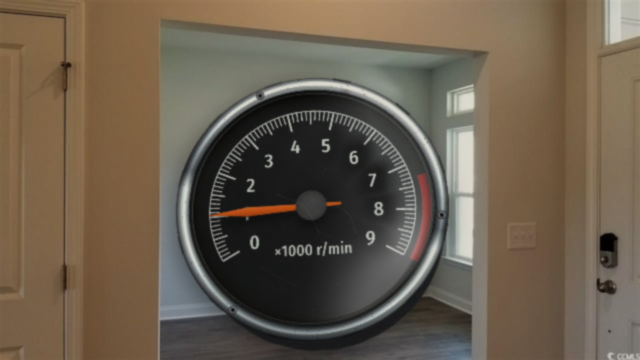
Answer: value=1000 unit=rpm
